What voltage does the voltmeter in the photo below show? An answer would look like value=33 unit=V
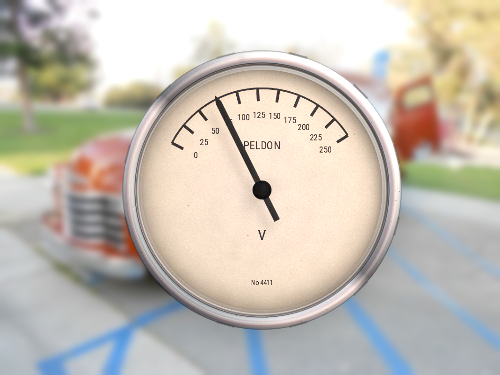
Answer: value=75 unit=V
